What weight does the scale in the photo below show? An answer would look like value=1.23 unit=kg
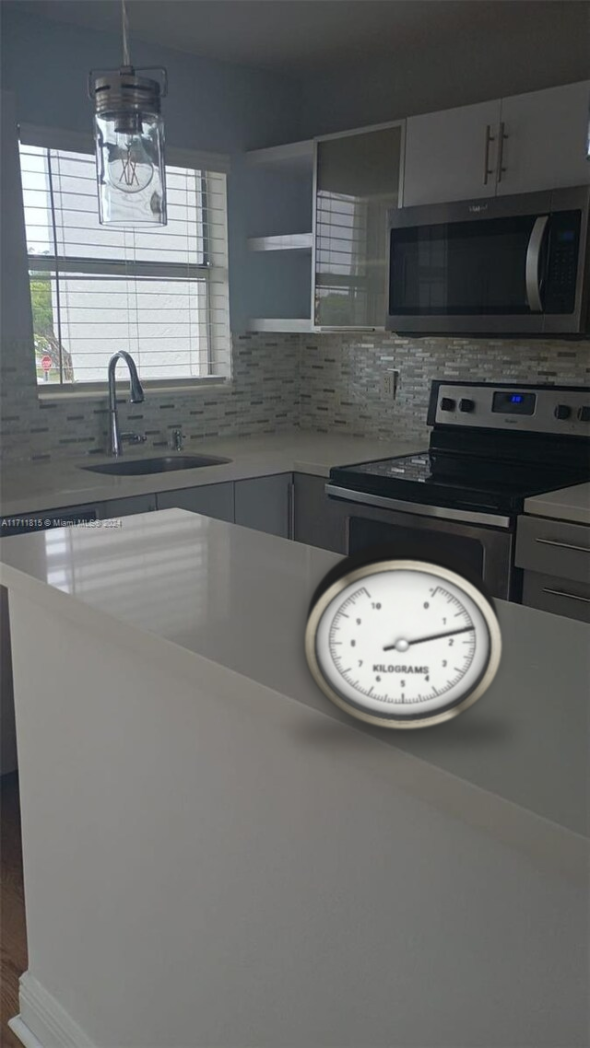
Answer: value=1.5 unit=kg
